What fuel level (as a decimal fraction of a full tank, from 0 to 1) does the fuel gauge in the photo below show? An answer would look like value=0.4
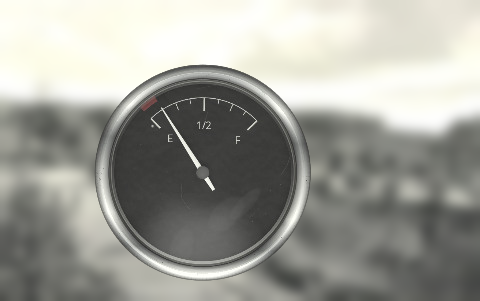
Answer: value=0.125
